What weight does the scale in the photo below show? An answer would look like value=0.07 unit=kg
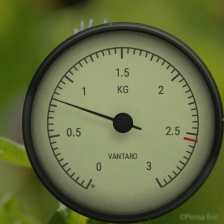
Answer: value=0.8 unit=kg
